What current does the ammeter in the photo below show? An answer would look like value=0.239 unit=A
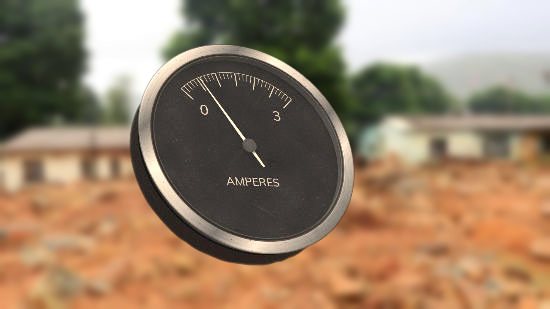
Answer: value=0.5 unit=A
